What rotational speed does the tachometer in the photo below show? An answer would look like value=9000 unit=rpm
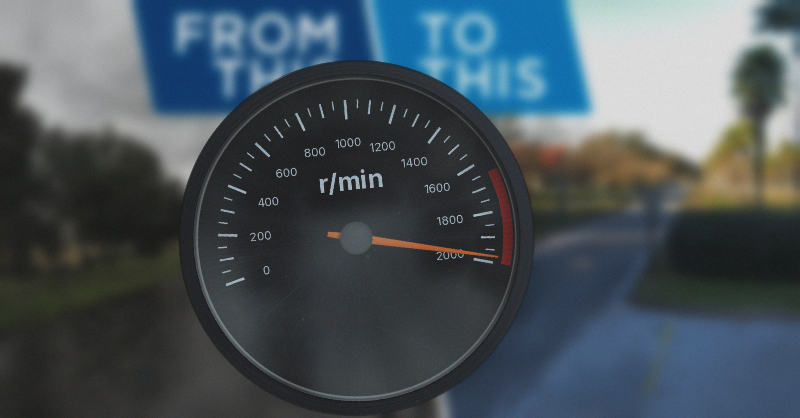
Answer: value=1975 unit=rpm
